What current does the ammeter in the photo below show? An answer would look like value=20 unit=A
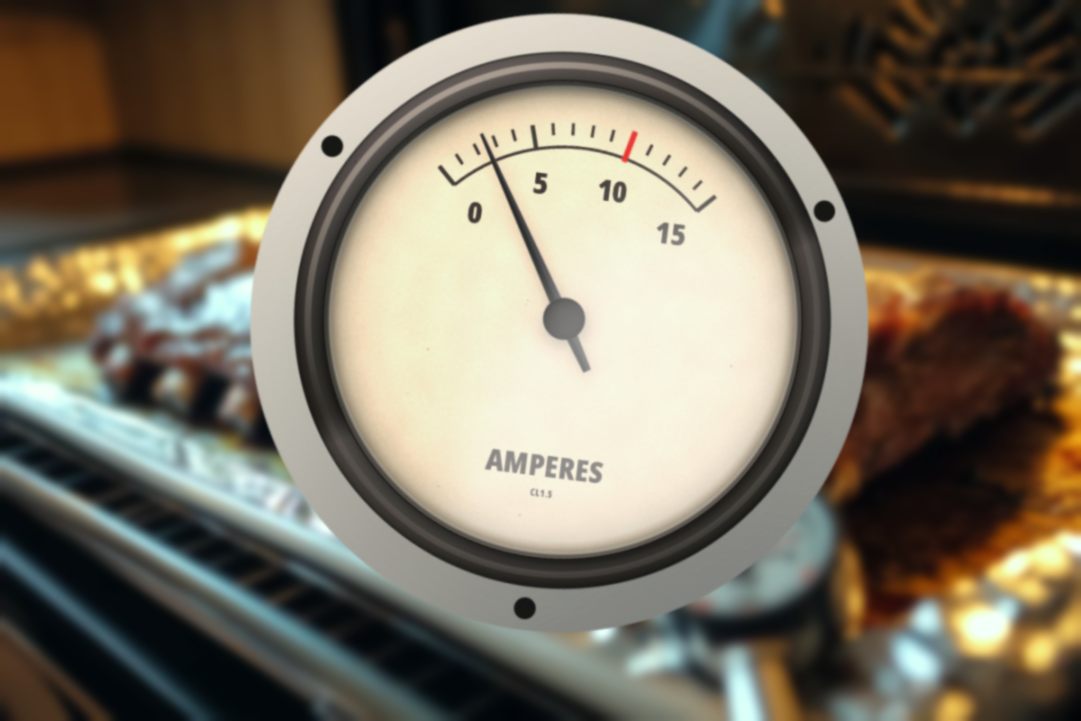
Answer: value=2.5 unit=A
